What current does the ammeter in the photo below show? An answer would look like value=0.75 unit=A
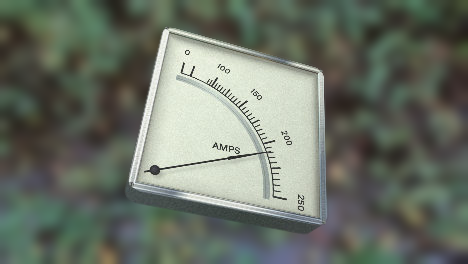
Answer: value=210 unit=A
